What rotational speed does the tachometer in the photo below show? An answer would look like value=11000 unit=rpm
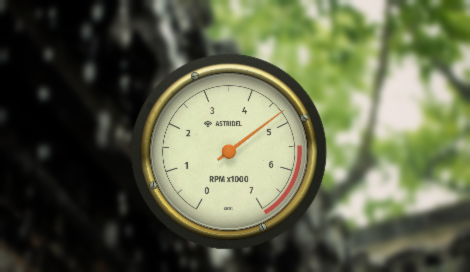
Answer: value=4750 unit=rpm
